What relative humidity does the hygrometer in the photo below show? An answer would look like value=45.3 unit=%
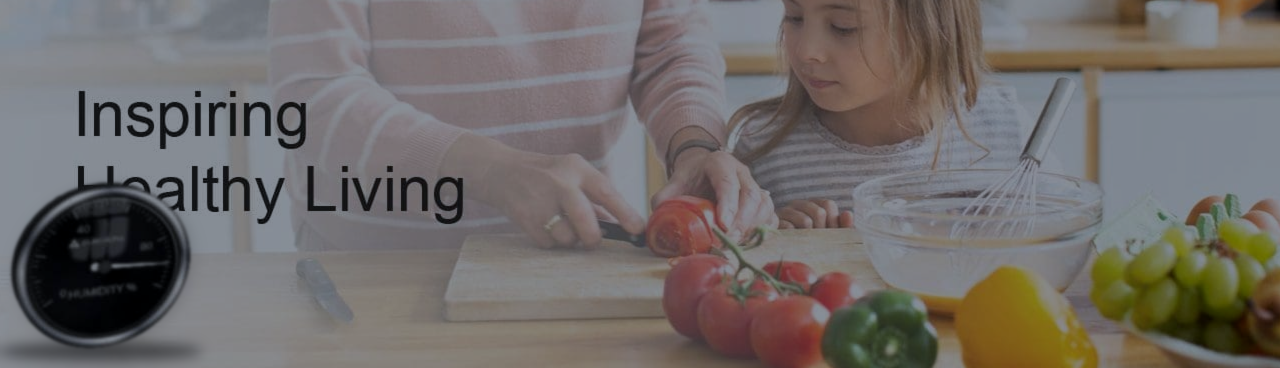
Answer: value=90 unit=%
